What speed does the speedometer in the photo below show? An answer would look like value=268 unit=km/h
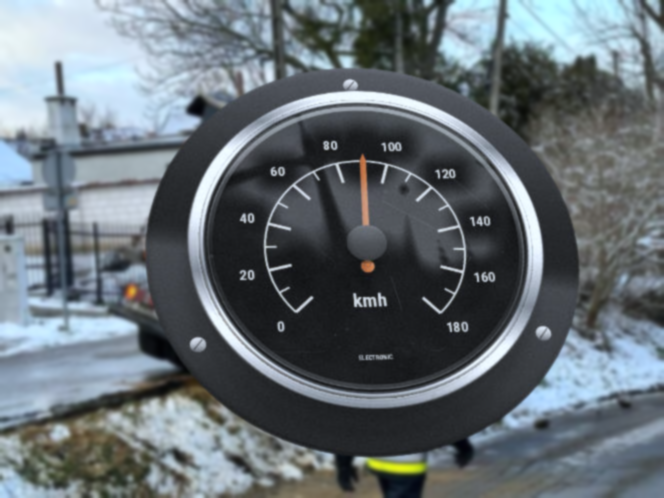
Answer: value=90 unit=km/h
